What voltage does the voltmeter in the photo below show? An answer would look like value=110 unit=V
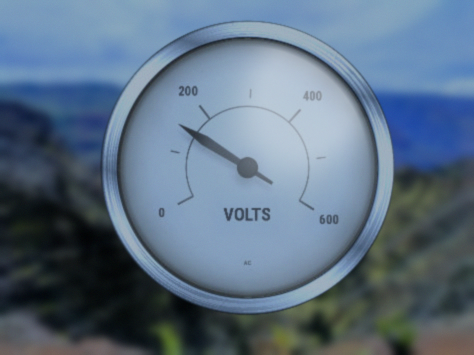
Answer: value=150 unit=V
